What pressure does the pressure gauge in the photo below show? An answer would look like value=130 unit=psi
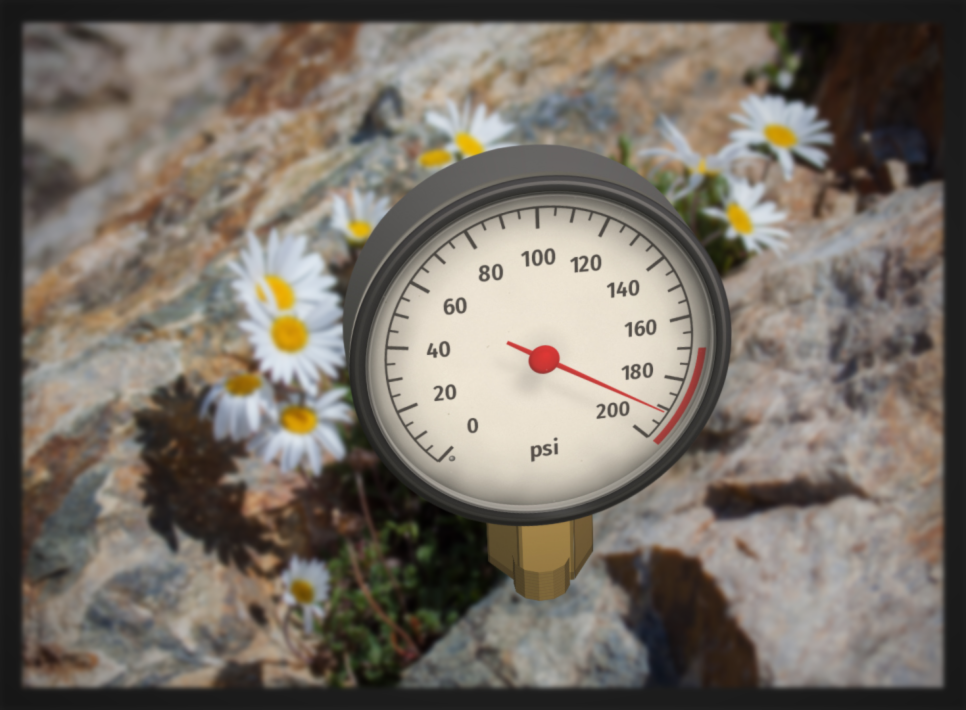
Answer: value=190 unit=psi
